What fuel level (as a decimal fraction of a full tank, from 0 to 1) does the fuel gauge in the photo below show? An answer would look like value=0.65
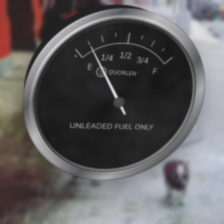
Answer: value=0.125
